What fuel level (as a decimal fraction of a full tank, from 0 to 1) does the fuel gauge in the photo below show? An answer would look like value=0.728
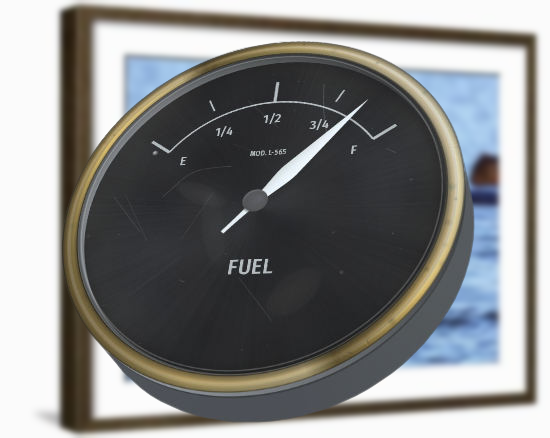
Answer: value=0.875
